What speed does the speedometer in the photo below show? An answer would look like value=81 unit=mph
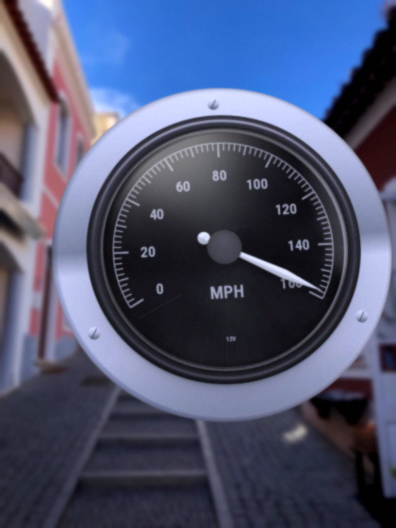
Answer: value=158 unit=mph
